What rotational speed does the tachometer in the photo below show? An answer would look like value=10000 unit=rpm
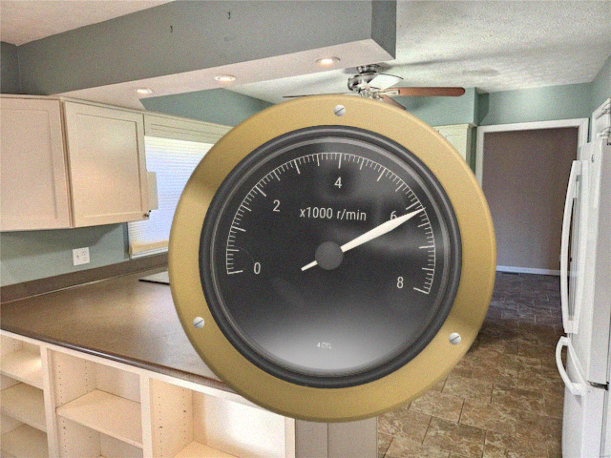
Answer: value=6200 unit=rpm
